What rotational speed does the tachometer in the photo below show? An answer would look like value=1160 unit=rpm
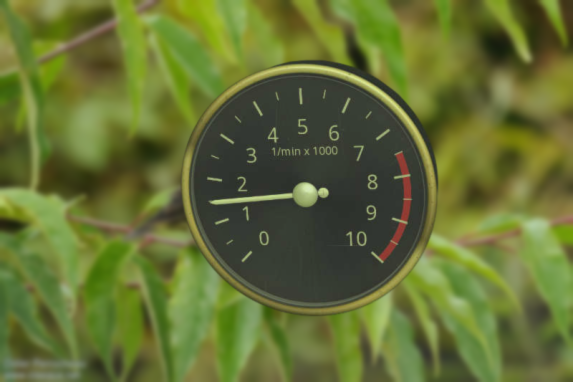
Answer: value=1500 unit=rpm
